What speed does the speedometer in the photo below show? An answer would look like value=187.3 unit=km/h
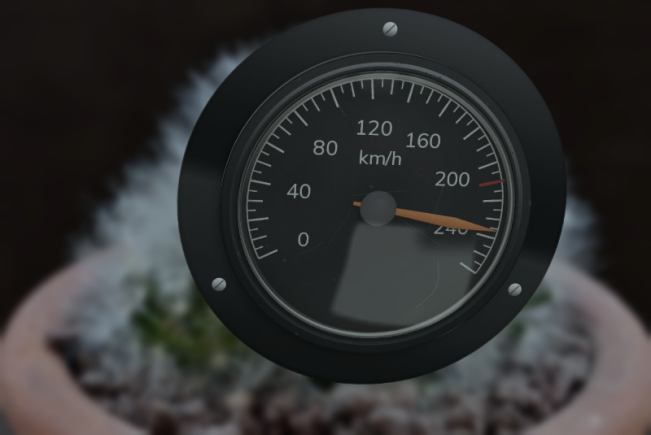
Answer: value=235 unit=km/h
